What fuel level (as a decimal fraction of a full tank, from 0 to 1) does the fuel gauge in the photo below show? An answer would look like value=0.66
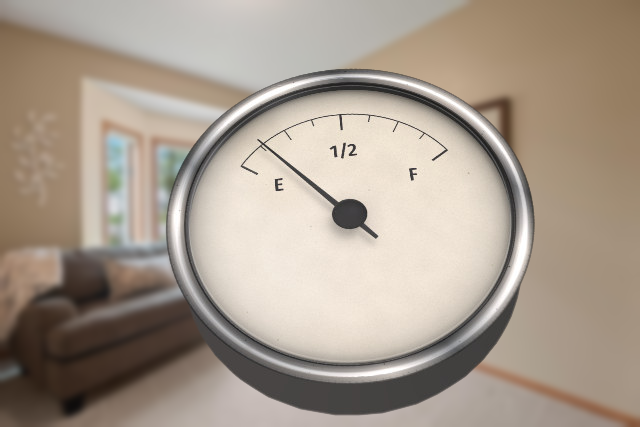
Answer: value=0.125
